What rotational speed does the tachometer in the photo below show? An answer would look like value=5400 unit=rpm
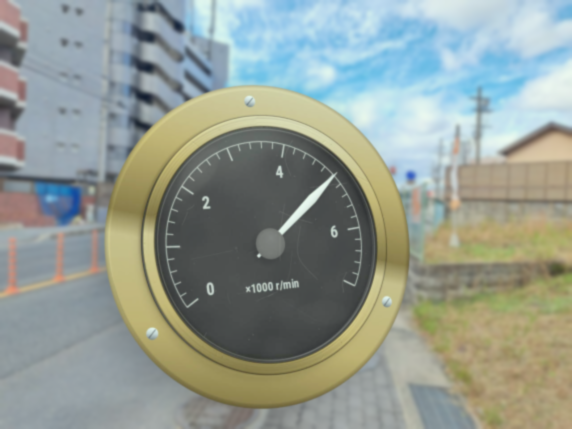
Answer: value=5000 unit=rpm
